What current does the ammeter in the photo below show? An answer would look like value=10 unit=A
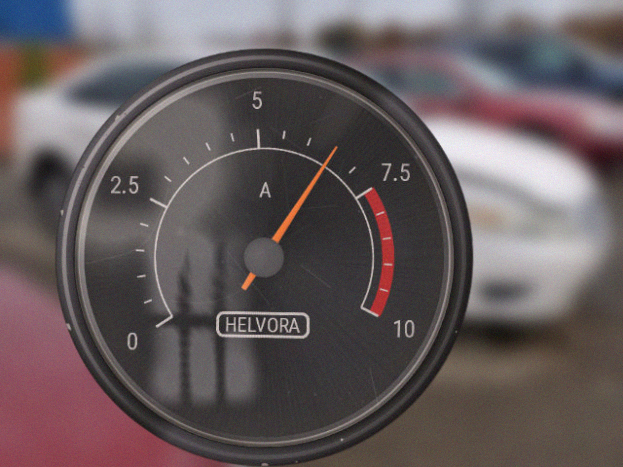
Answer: value=6.5 unit=A
